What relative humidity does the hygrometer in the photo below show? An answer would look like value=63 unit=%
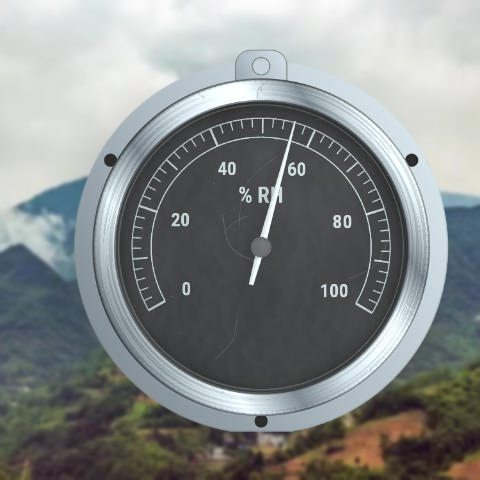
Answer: value=56 unit=%
